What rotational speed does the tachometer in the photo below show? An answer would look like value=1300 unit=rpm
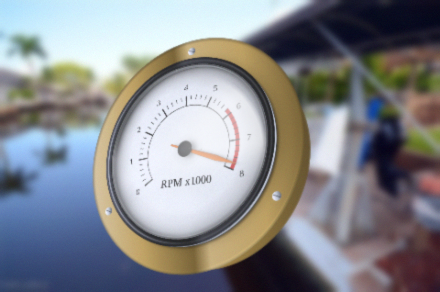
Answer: value=7800 unit=rpm
